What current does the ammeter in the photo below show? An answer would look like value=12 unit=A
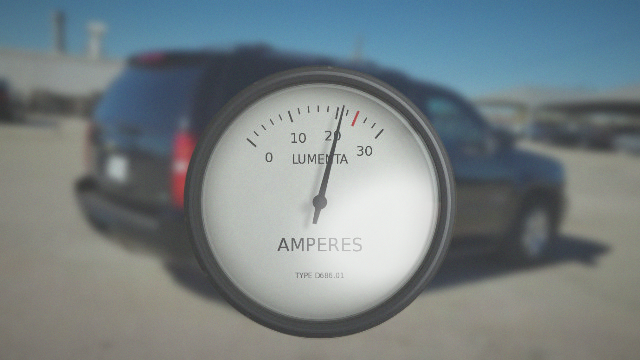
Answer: value=21 unit=A
